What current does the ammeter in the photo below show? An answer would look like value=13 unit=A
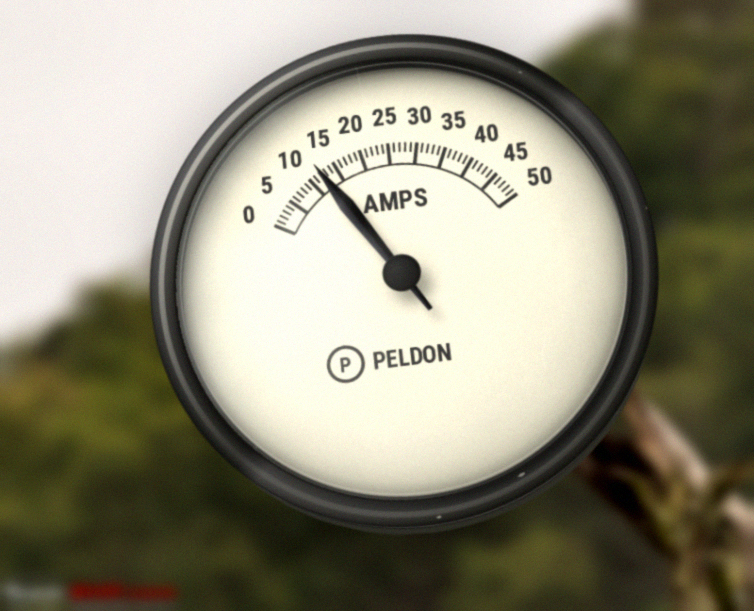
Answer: value=12 unit=A
